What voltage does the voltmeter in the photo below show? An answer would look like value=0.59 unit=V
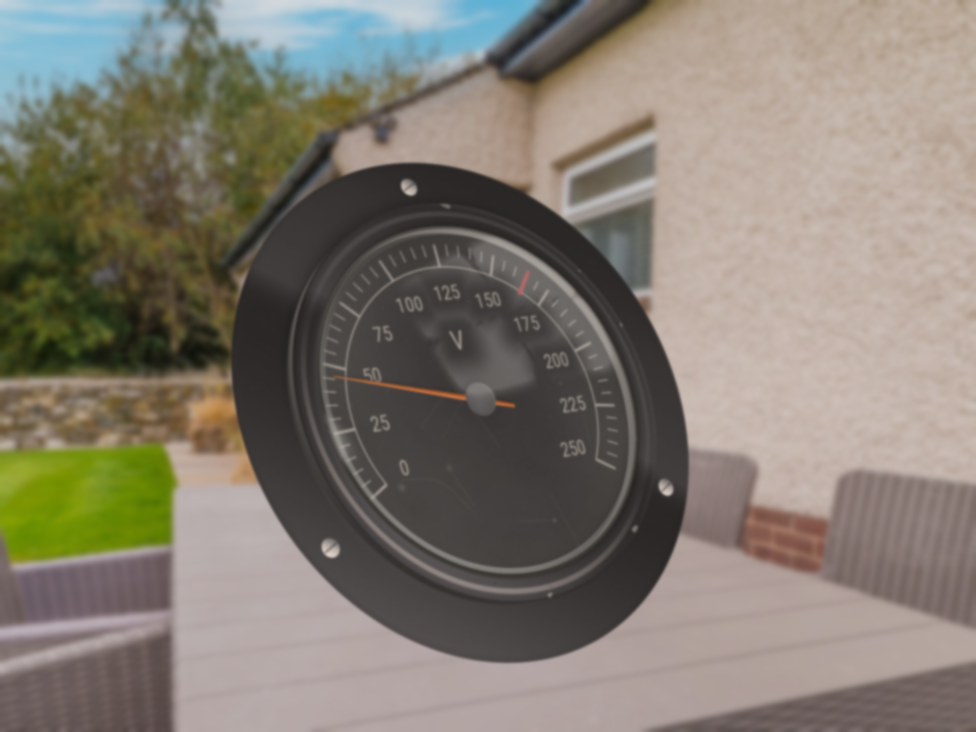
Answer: value=45 unit=V
